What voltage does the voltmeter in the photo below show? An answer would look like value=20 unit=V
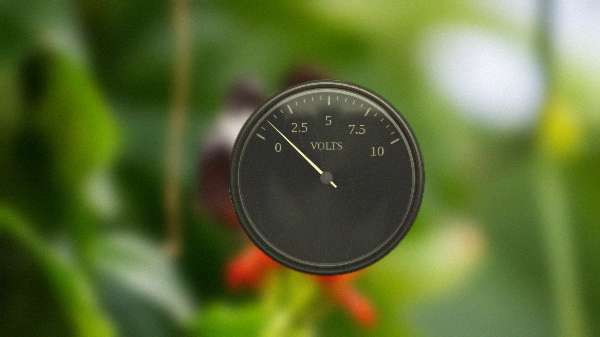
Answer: value=1 unit=V
